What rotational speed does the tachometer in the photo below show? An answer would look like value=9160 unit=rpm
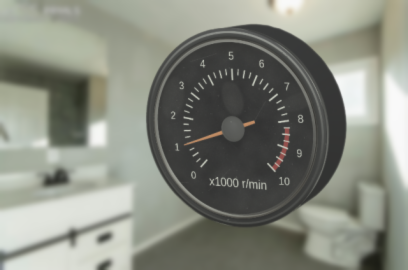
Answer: value=1000 unit=rpm
